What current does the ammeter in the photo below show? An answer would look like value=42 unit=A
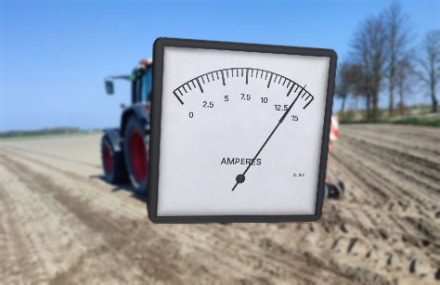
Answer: value=13.5 unit=A
